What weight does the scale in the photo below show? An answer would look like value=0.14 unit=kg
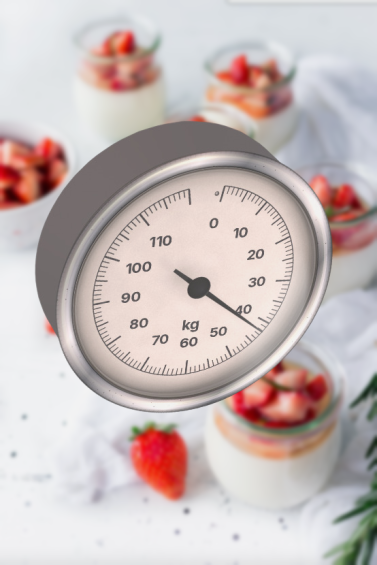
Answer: value=42 unit=kg
